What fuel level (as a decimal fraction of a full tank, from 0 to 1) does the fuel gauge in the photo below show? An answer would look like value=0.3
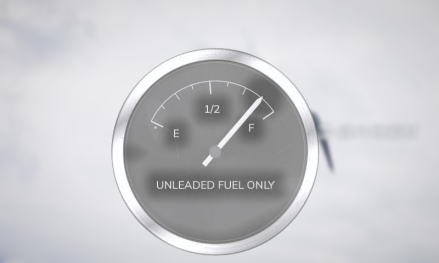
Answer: value=0.875
